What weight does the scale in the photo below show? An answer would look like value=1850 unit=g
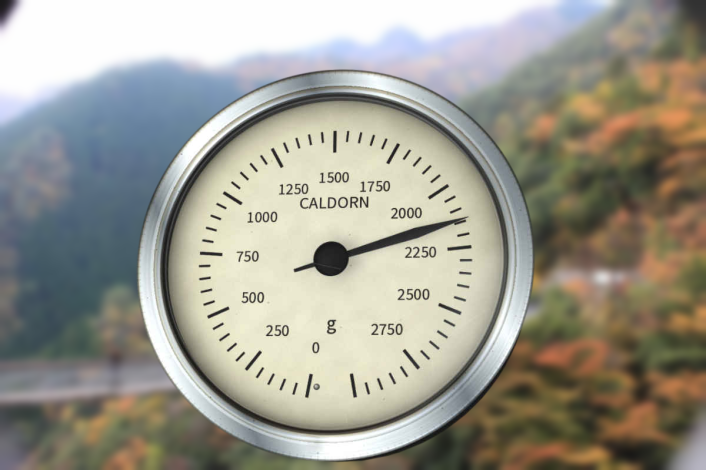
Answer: value=2150 unit=g
